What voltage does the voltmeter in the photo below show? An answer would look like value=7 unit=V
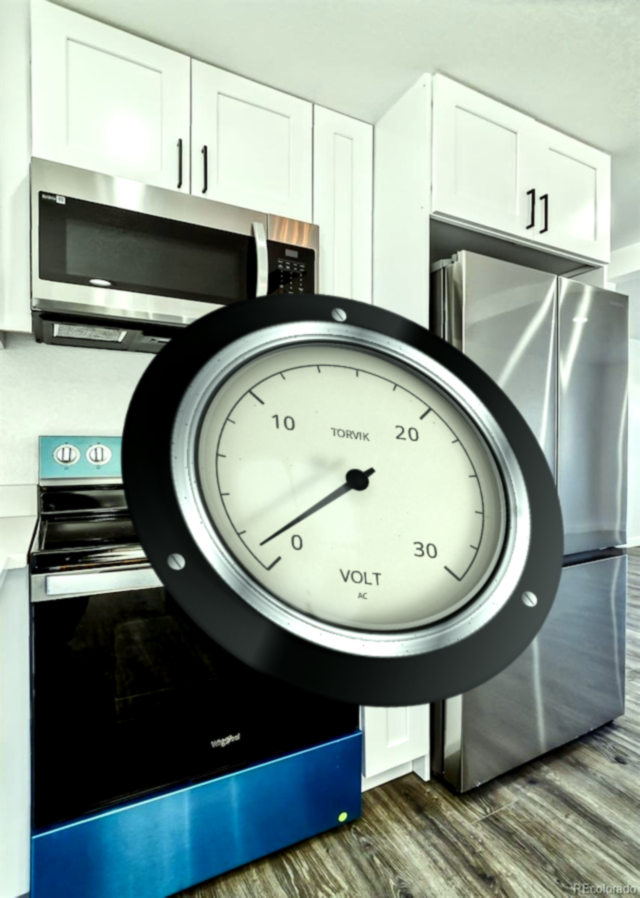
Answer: value=1 unit=V
